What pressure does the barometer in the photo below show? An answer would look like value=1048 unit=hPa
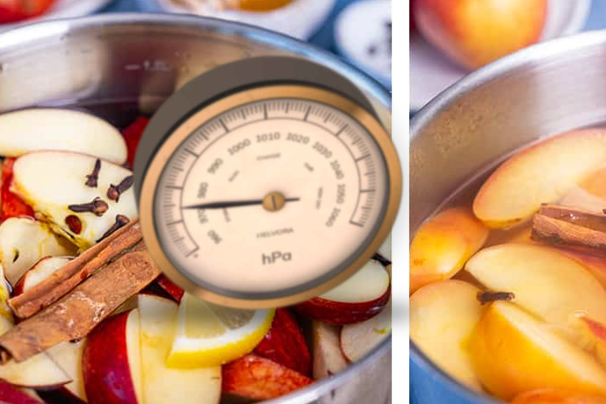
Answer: value=975 unit=hPa
